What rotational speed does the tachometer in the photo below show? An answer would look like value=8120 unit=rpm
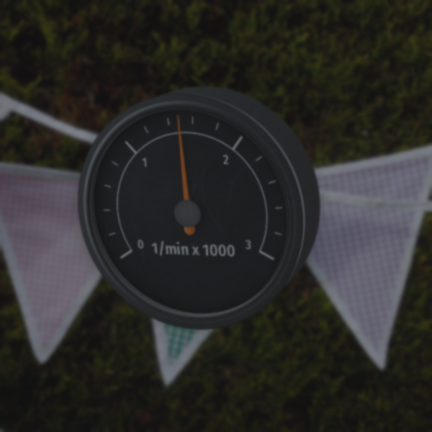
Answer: value=1500 unit=rpm
